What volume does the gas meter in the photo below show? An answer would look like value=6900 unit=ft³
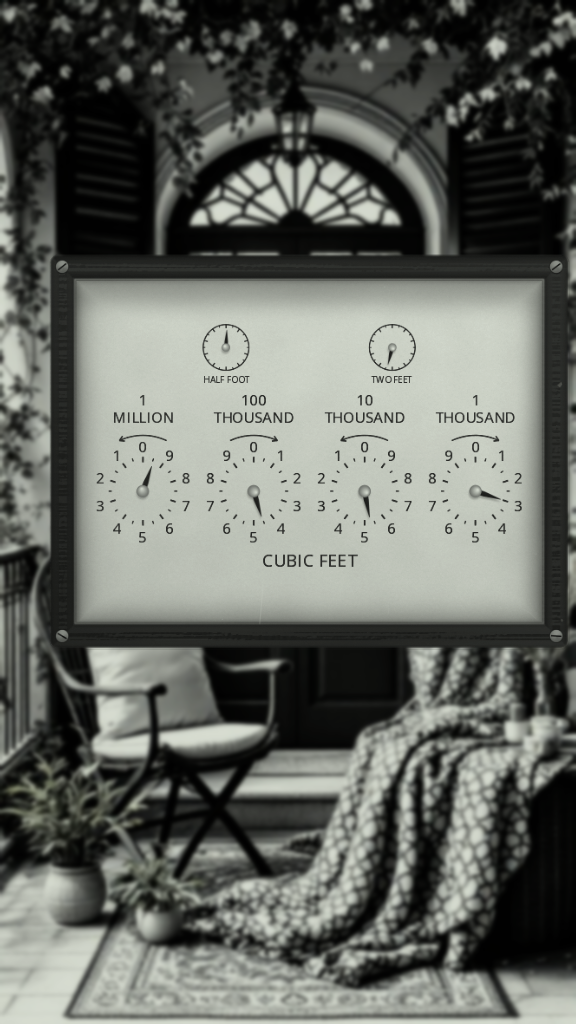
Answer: value=945300 unit=ft³
